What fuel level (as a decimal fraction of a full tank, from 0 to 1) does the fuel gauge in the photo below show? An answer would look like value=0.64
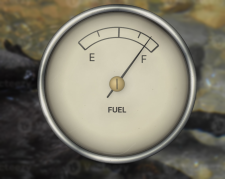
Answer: value=0.875
